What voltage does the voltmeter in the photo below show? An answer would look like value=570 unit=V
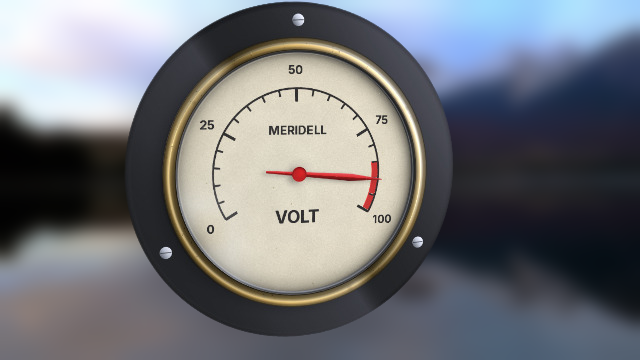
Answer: value=90 unit=V
